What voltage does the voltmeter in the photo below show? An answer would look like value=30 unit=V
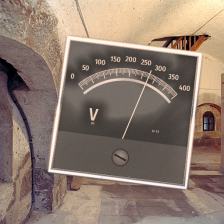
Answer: value=275 unit=V
